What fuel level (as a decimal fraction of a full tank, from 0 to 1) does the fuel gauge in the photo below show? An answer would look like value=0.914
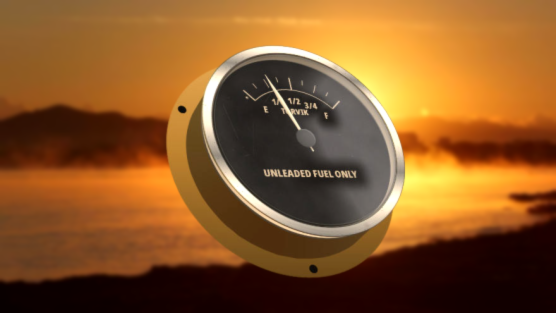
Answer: value=0.25
